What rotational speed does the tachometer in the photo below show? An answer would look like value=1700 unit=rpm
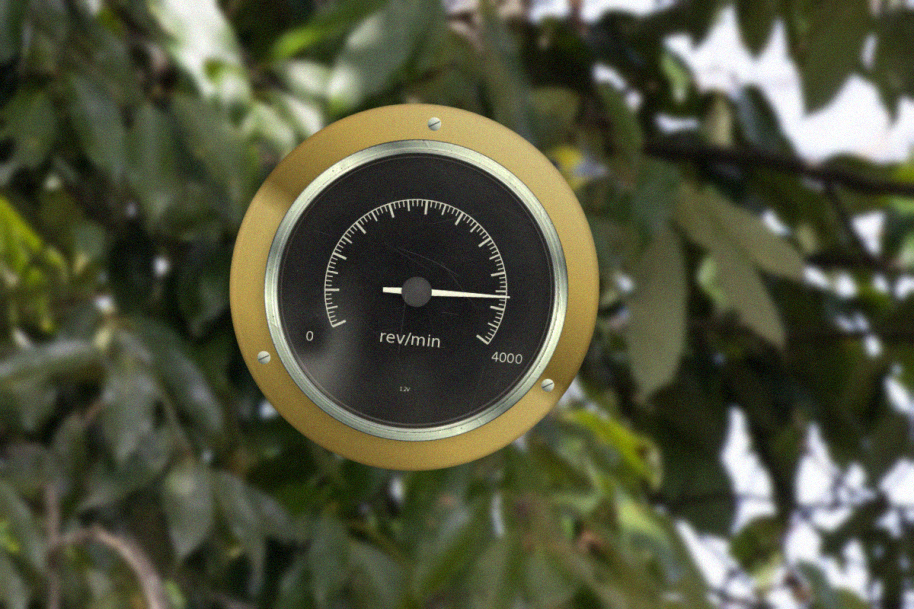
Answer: value=3450 unit=rpm
